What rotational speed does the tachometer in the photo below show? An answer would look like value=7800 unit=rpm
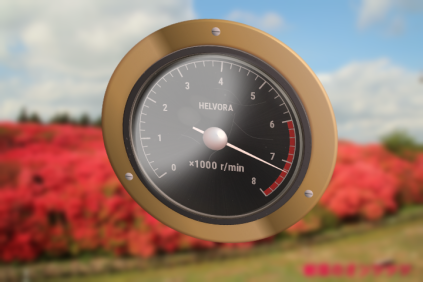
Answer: value=7200 unit=rpm
